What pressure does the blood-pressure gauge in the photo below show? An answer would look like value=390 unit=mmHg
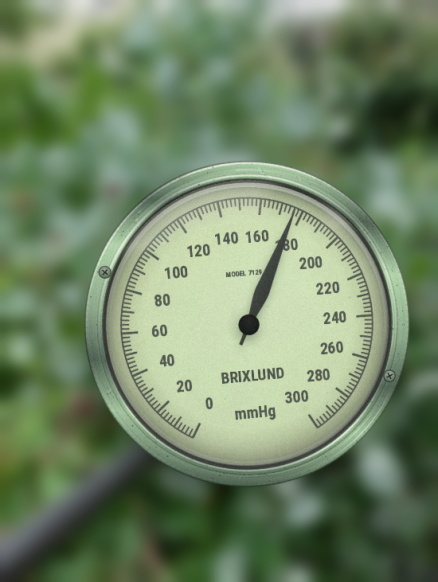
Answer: value=176 unit=mmHg
